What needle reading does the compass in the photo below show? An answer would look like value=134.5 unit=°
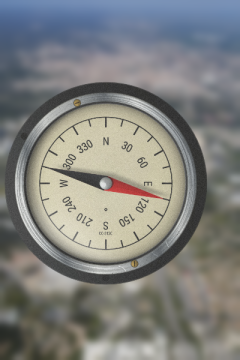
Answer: value=105 unit=°
